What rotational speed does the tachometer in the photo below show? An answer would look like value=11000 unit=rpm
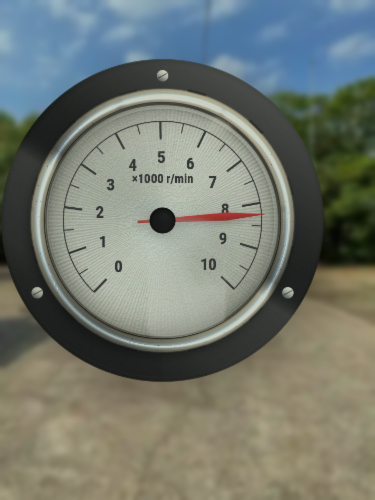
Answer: value=8250 unit=rpm
